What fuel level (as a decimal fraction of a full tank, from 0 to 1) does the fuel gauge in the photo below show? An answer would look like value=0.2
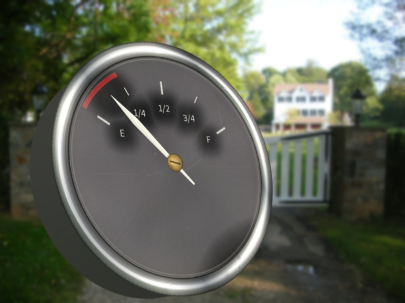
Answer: value=0.125
